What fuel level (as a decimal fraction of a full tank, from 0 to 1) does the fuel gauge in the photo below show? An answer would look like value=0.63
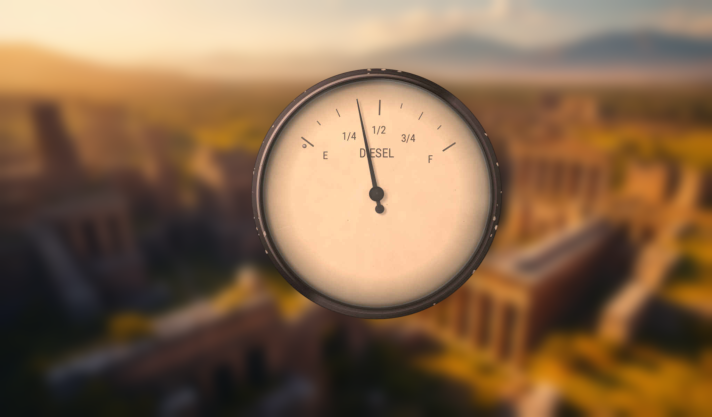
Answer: value=0.375
